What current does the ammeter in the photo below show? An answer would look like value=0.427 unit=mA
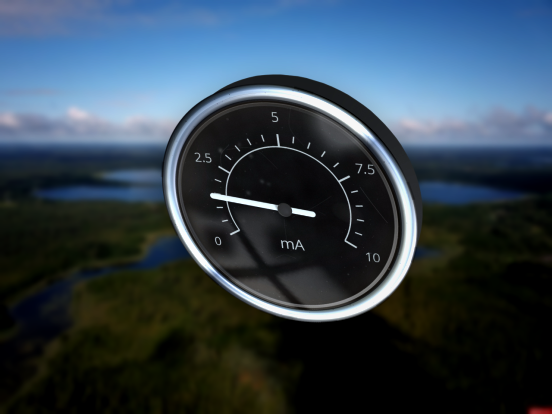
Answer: value=1.5 unit=mA
